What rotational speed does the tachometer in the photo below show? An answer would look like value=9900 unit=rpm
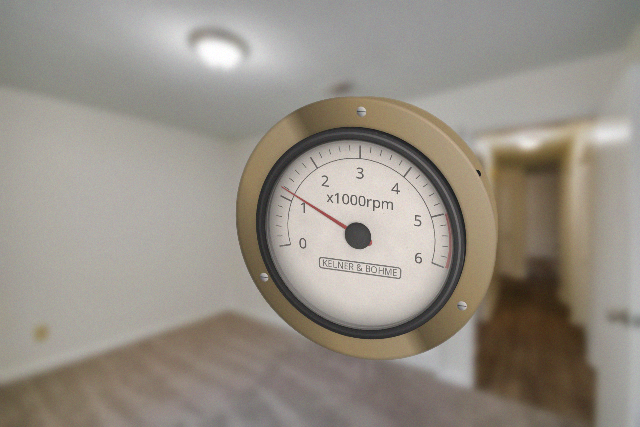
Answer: value=1200 unit=rpm
